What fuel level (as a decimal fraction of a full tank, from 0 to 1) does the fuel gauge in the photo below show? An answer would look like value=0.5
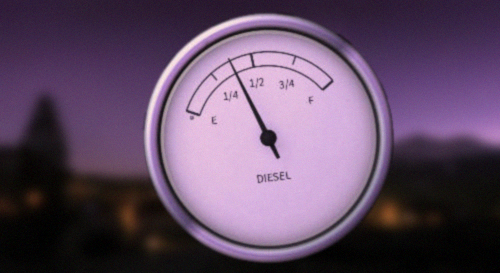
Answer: value=0.375
